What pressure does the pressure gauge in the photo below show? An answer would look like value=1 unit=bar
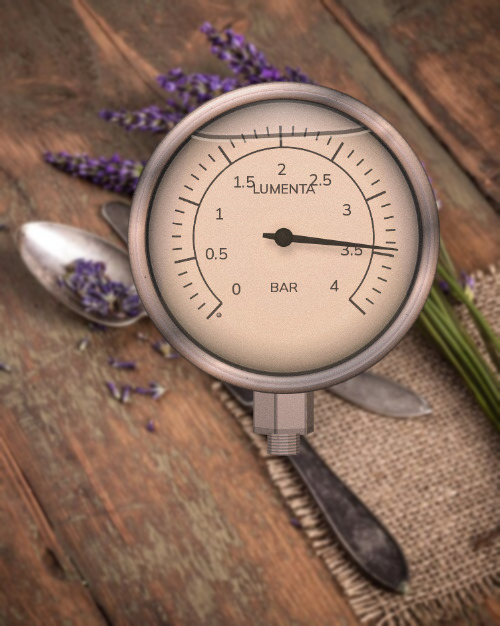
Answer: value=3.45 unit=bar
